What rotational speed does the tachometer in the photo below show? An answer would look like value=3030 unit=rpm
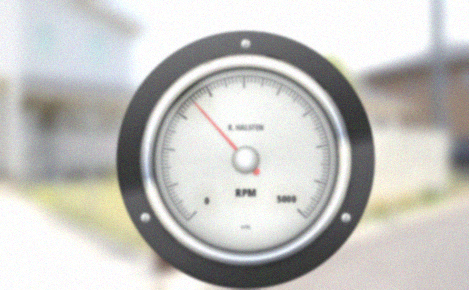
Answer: value=1750 unit=rpm
